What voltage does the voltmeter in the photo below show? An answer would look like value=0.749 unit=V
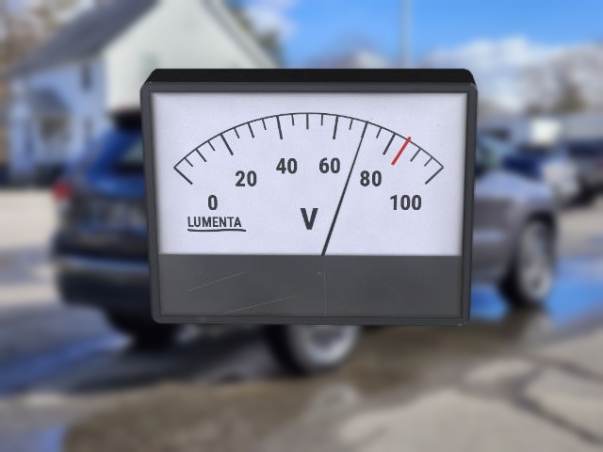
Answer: value=70 unit=V
